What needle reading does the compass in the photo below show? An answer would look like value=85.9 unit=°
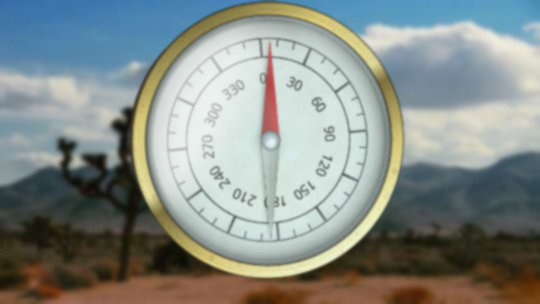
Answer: value=5 unit=°
